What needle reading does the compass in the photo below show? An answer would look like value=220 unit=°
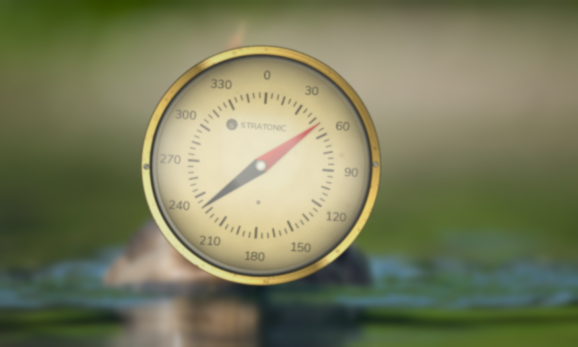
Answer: value=50 unit=°
